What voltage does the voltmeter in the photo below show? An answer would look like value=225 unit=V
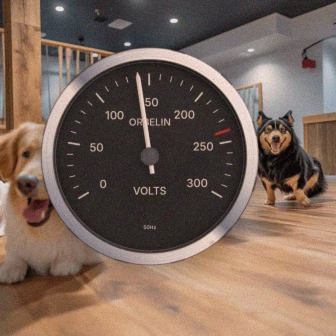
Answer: value=140 unit=V
